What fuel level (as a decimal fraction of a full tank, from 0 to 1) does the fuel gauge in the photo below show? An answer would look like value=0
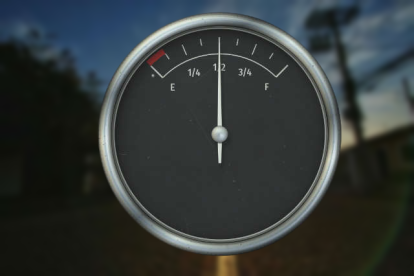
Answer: value=0.5
